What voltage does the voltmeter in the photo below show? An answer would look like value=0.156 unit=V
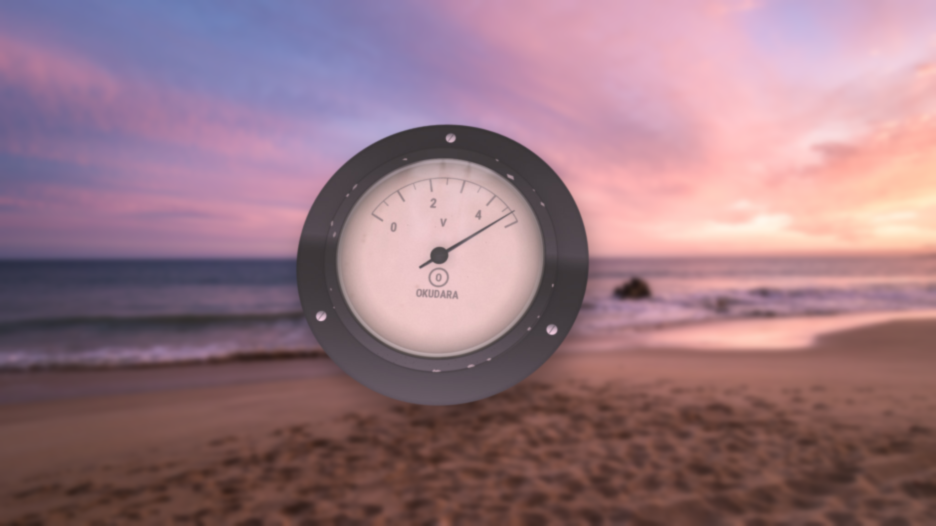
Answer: value=4.75 unit=V
